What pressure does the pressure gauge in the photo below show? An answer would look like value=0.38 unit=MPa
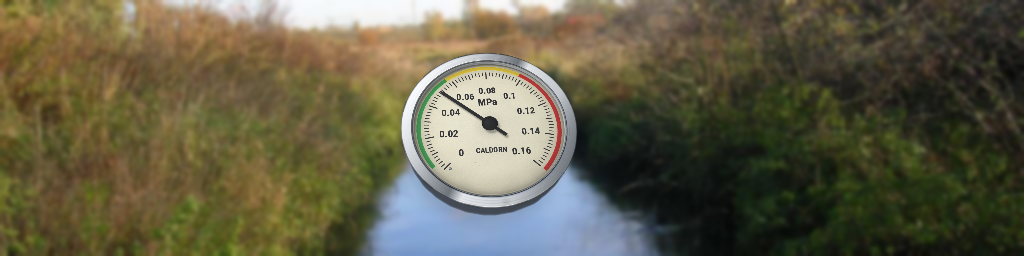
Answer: value=0.05 unit=MPa
